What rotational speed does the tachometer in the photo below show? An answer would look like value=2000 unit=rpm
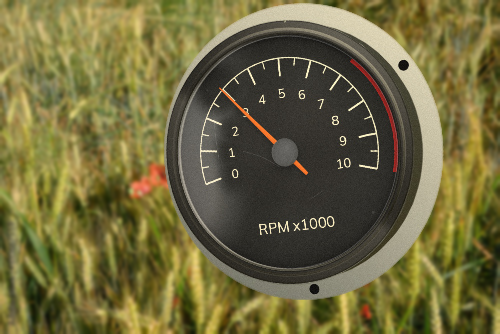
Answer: value=3000 unit=rpm
